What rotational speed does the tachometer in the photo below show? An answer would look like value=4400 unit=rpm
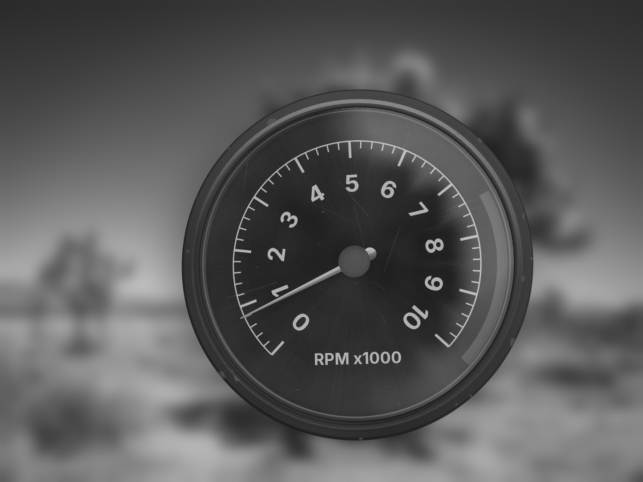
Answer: value=800 unit=rpm
